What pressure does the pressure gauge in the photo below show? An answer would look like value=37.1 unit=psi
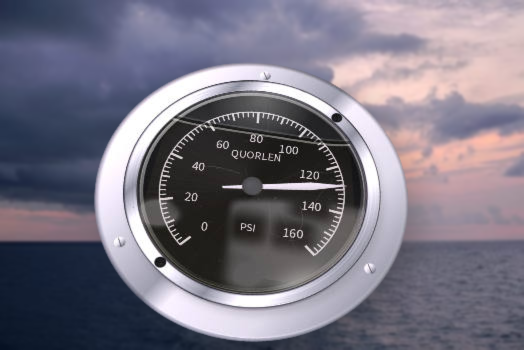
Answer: value=130 unit=psi
